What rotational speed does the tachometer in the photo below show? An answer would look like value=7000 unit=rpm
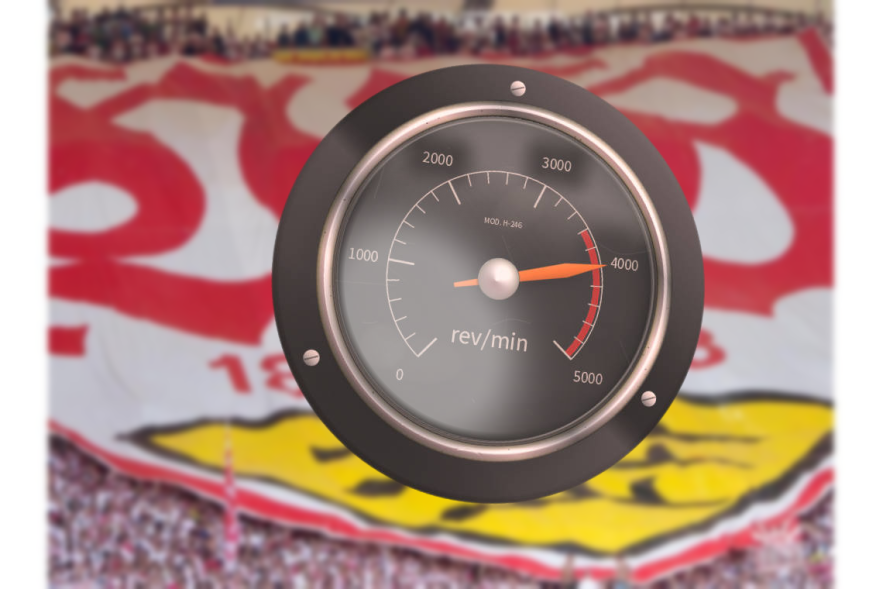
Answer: value=4000 unit=rpm
